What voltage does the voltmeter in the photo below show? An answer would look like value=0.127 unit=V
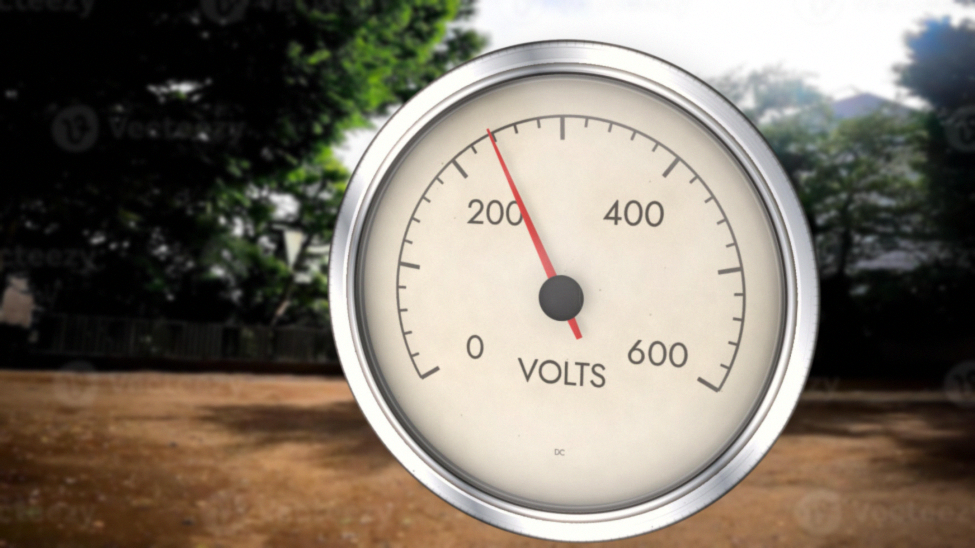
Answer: value=240 unit=V
